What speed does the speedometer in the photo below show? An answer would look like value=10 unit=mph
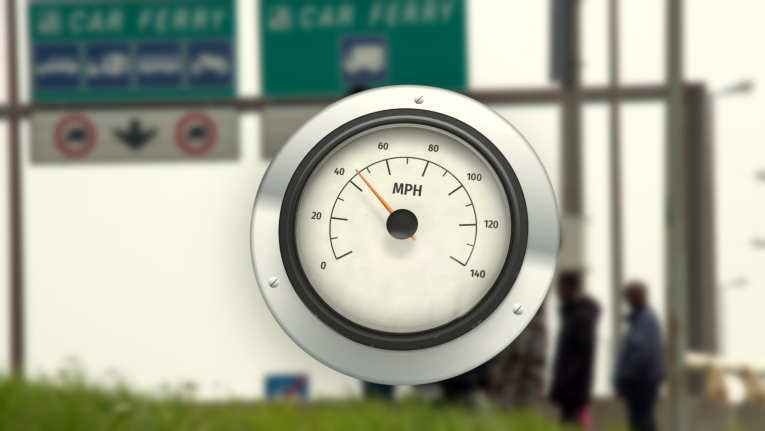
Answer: value=45 unit=mph
